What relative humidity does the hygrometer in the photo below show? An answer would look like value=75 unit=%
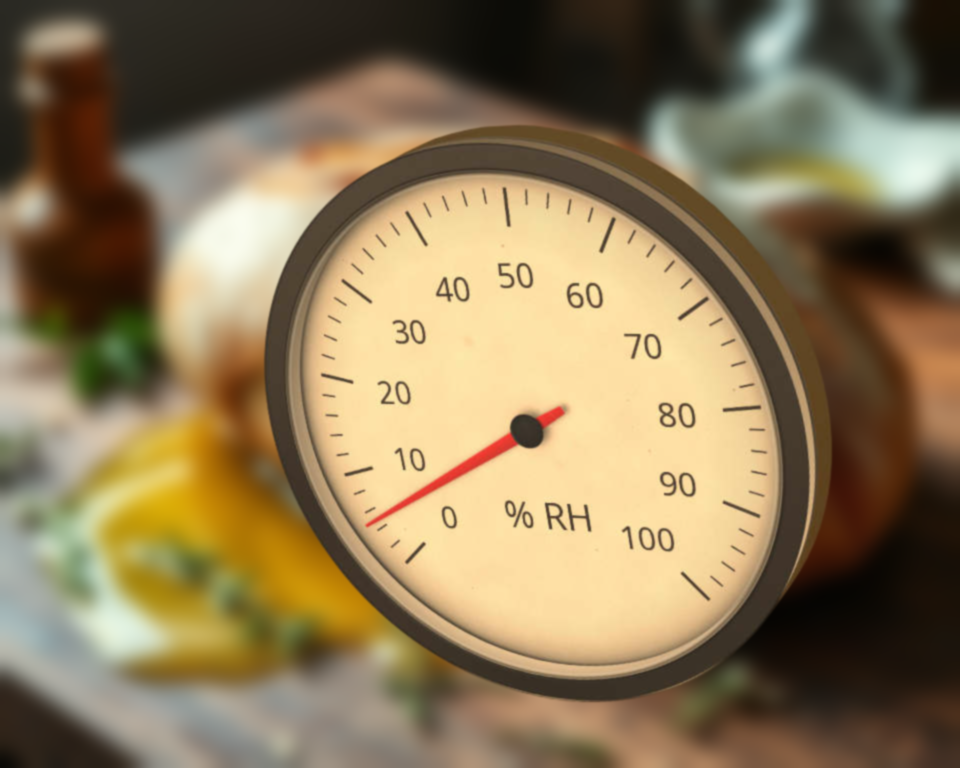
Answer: value=5 unit=%
